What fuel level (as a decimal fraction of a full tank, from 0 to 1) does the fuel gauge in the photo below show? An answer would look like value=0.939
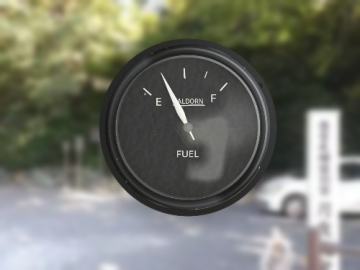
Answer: value=0.25
